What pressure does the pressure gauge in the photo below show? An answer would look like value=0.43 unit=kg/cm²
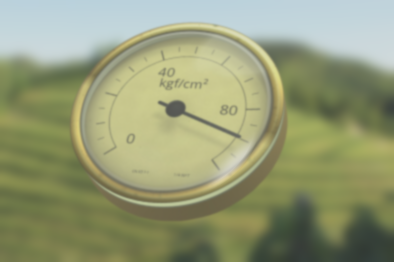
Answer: value=90 unit=kg/cm²
